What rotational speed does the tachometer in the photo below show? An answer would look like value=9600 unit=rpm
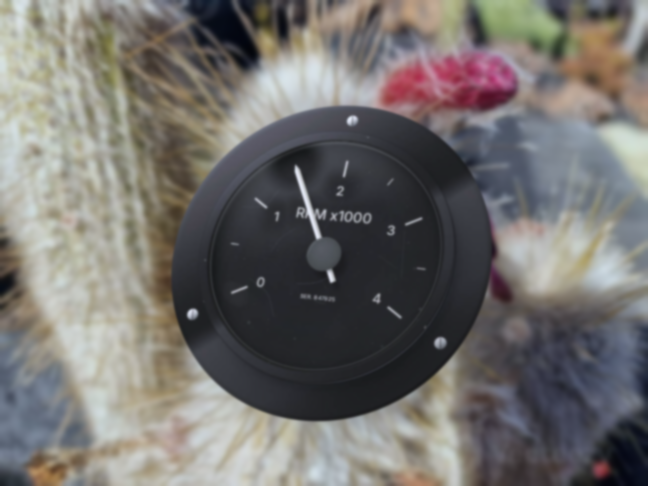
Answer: value=1500 unit=rpm
